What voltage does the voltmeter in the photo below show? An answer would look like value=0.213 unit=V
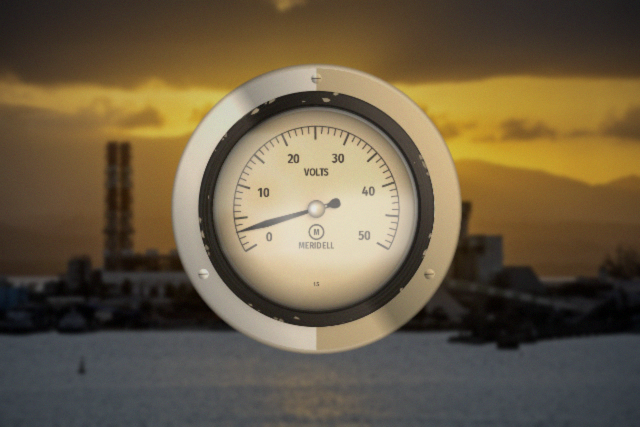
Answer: value=3 unit=V
